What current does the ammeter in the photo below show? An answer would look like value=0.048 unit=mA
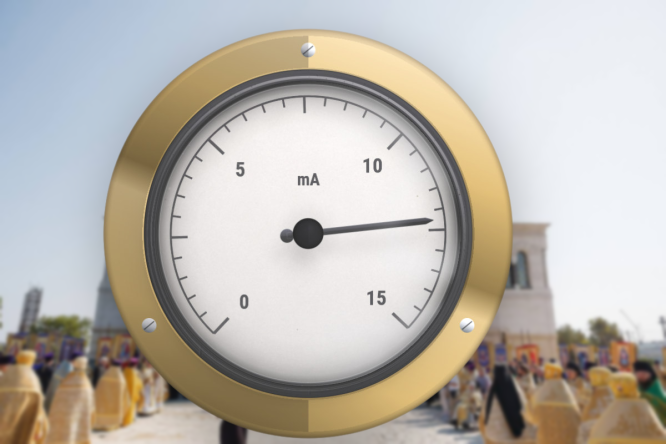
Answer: value=12.25 unit=mA
